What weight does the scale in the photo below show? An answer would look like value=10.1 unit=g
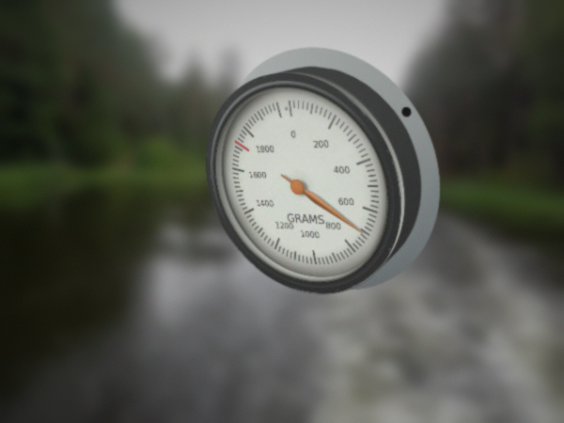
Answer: value=700 unit=g
